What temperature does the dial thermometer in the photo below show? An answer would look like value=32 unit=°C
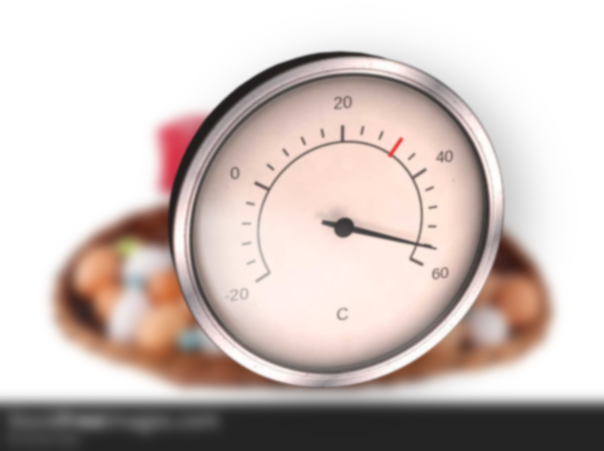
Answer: value=56 unit=°C
